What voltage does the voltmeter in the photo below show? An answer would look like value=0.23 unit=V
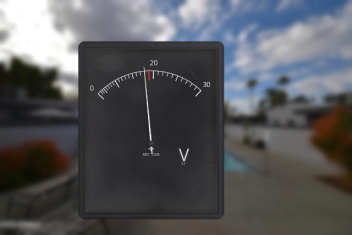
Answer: value=18 unit=V
